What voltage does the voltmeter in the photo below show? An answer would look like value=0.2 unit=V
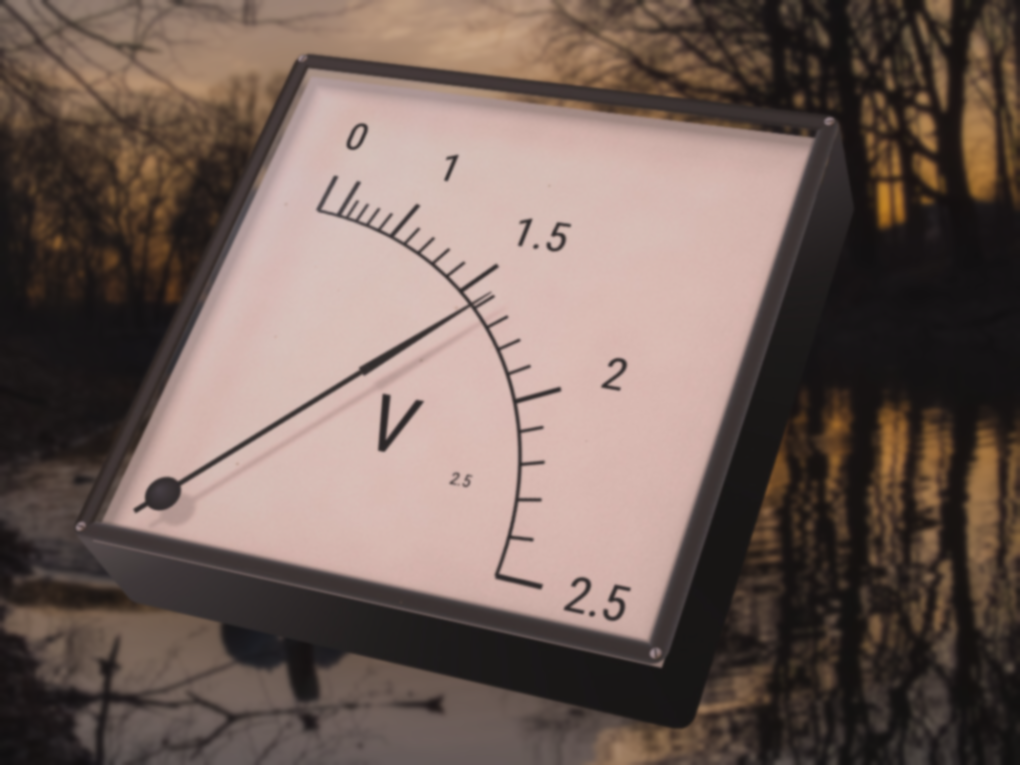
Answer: value=1.6 unit=V
